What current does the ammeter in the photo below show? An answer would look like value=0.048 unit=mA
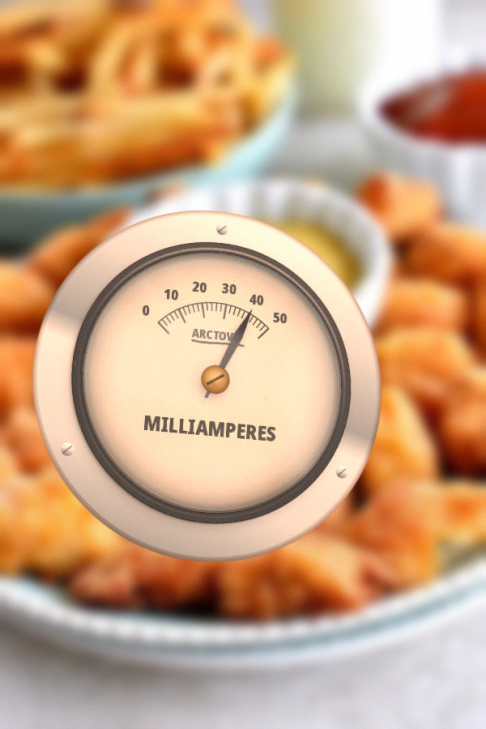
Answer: value=40 unit=mA
